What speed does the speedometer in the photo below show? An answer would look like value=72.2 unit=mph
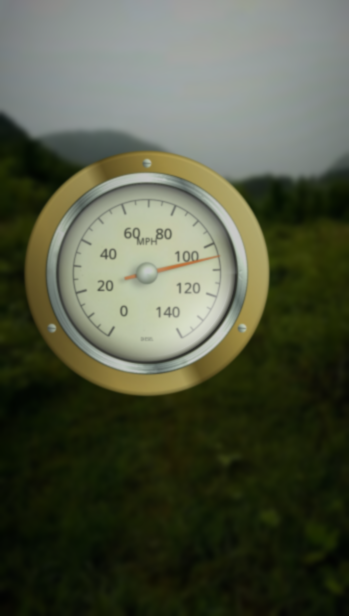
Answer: value=105 unit=mph
